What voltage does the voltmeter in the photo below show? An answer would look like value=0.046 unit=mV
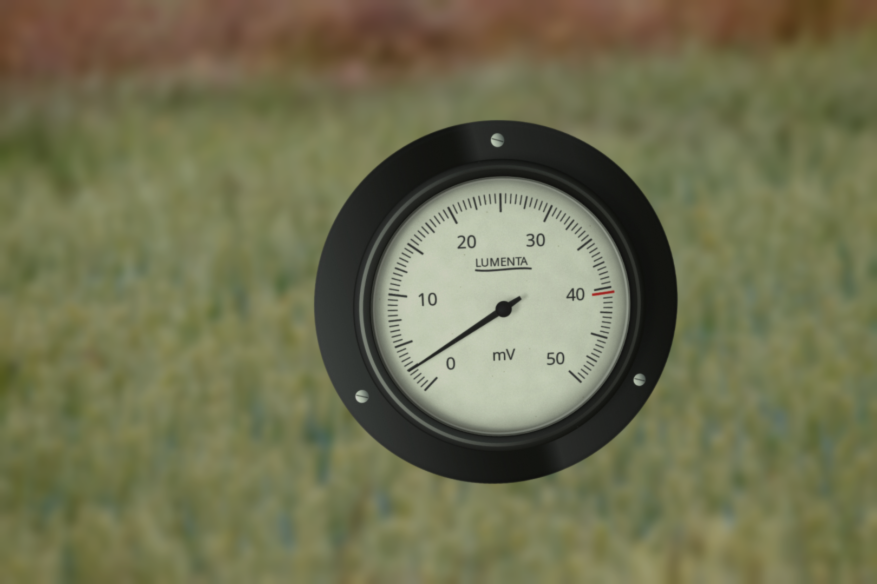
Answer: value=2.5 unit=mV
